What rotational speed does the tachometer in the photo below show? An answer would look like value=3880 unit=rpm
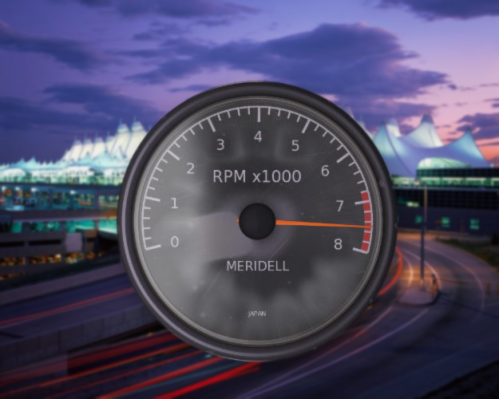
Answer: value=7500 unit=rpm
